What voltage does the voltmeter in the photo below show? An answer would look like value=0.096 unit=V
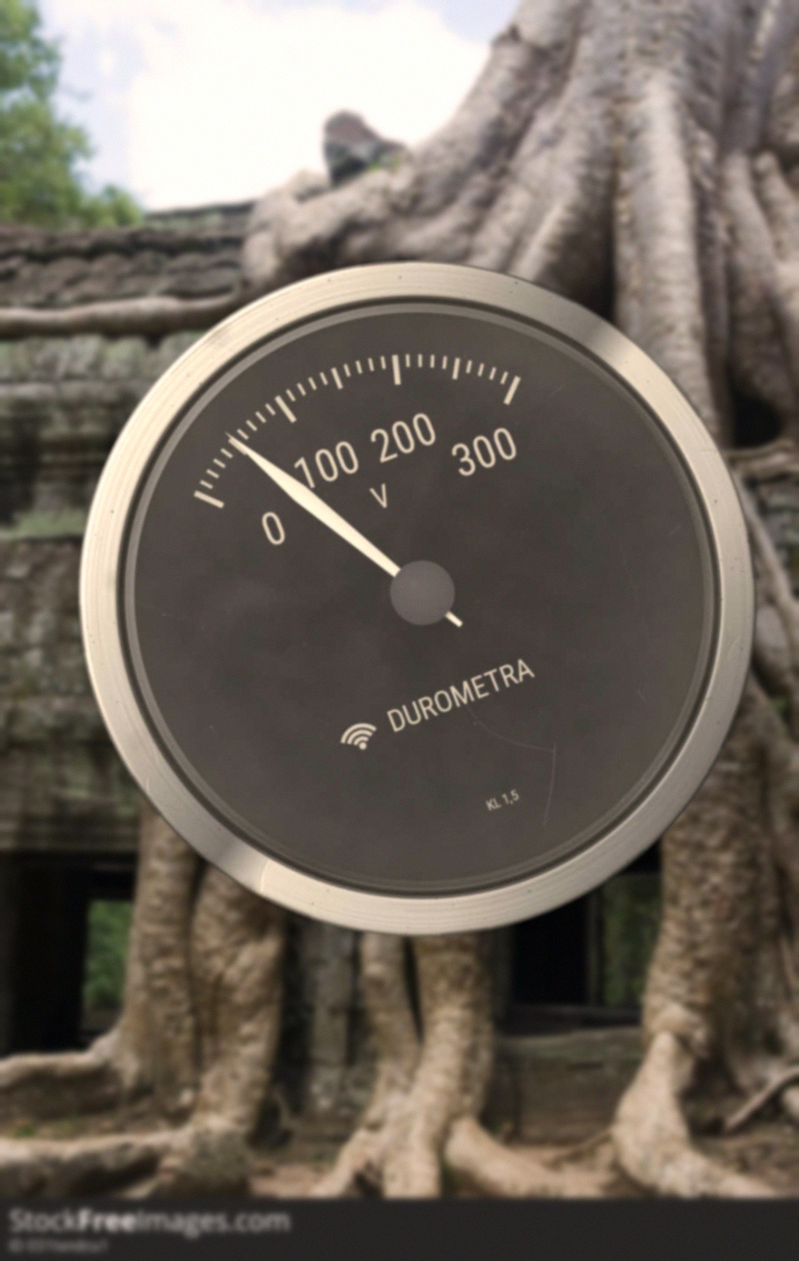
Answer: value=50 unit=V
